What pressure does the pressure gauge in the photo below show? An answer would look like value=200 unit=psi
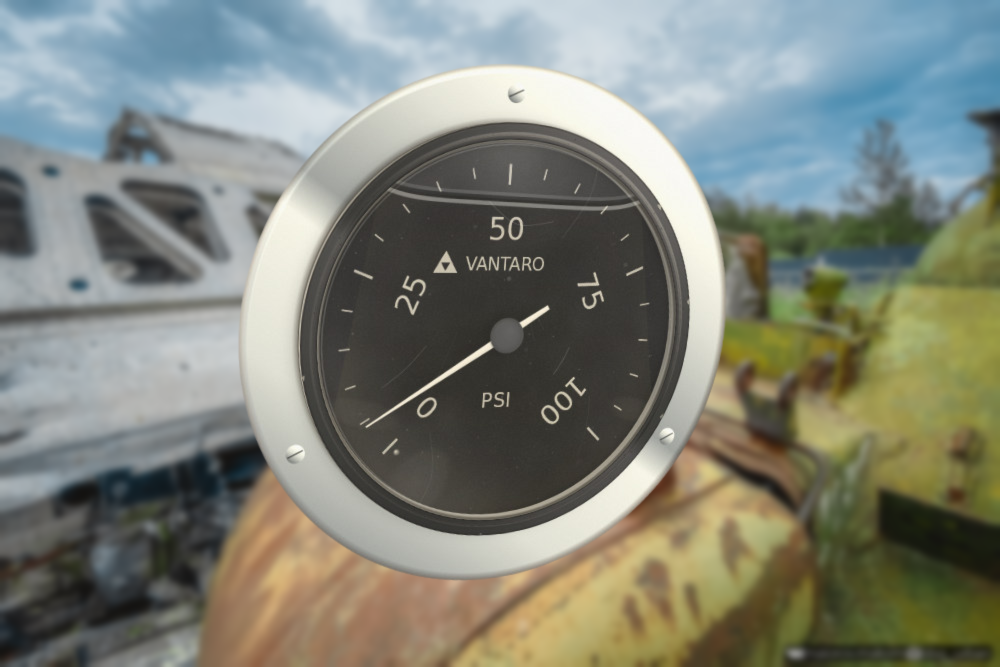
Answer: value=5 unit=psi
